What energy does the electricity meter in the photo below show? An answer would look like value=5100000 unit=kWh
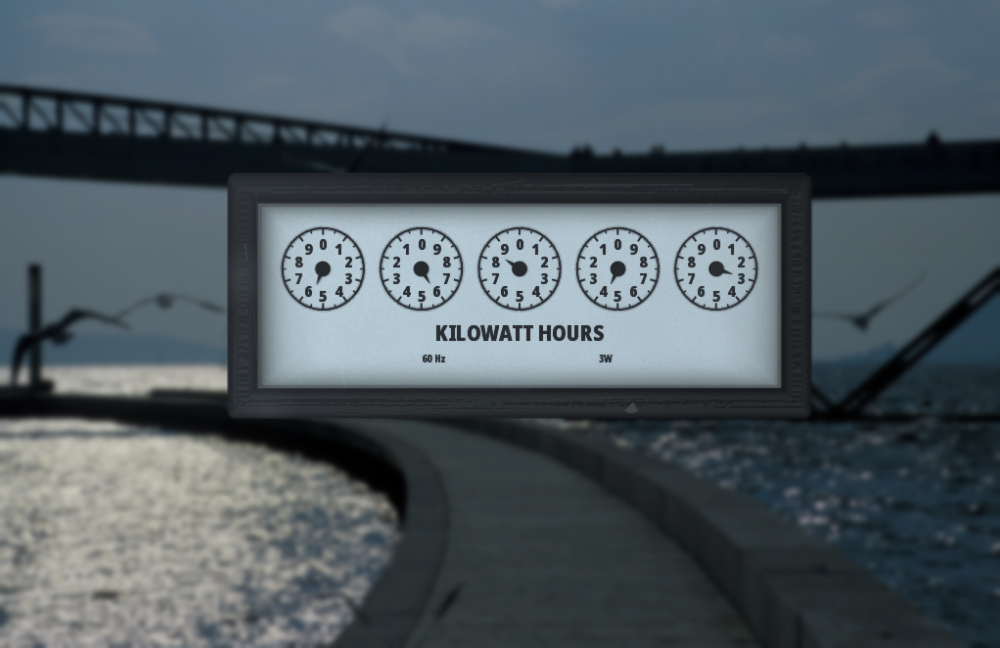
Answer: value=55843 unit=kWh
